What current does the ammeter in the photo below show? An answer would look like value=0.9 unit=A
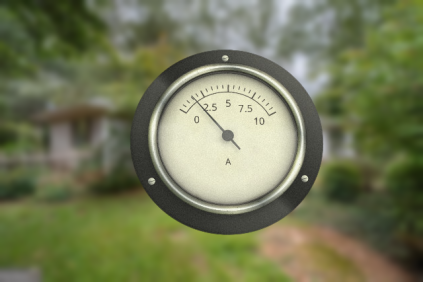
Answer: value=1.5 unit=A
